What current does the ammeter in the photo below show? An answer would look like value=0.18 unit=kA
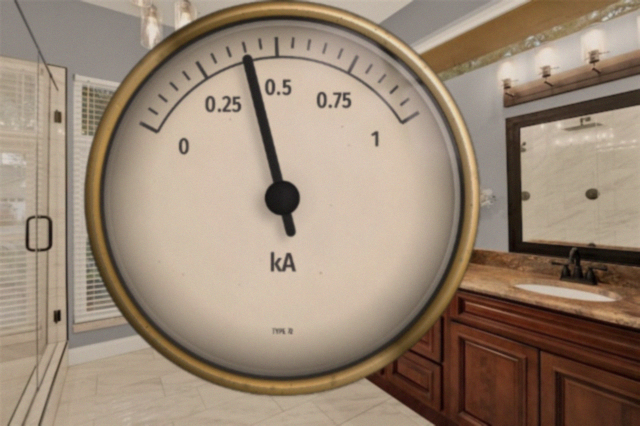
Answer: value=0.4 unit=kA
